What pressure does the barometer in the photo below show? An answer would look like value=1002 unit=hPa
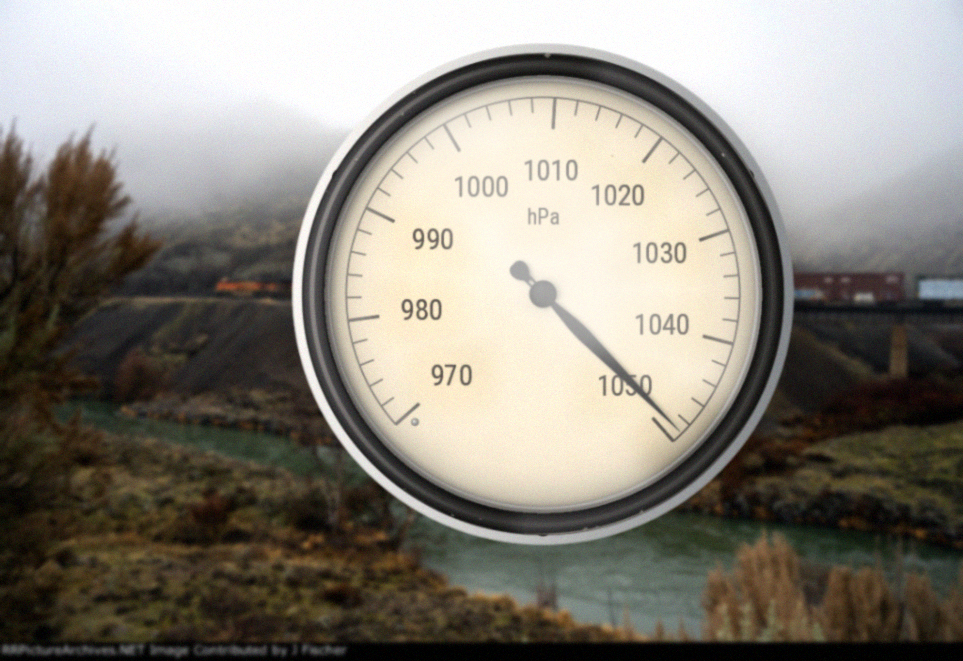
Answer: value=1049 unit=hPa
